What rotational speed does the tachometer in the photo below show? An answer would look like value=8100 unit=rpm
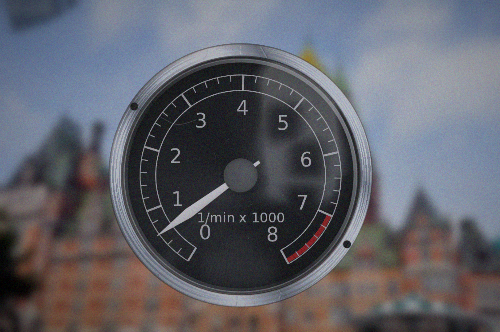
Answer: value=600 unit=rpm
